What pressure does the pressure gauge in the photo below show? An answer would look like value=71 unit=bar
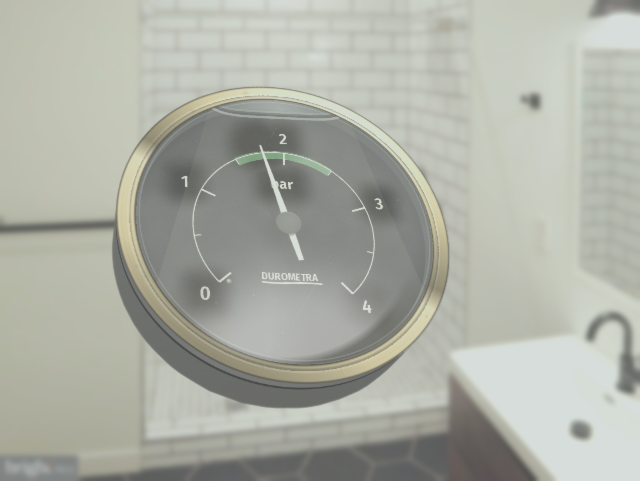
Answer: value=1.75 unit=bar
